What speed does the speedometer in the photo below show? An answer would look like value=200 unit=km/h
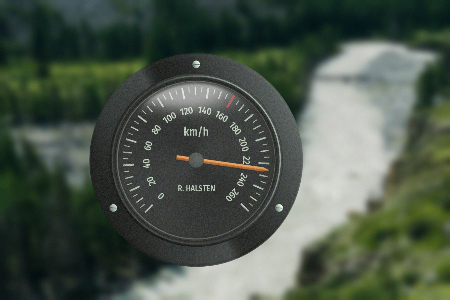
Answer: value=225 unit=km/h
